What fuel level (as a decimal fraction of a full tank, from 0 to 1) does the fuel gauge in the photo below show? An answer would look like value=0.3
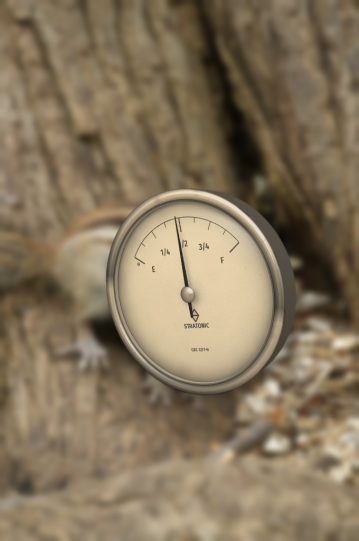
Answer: value=0.5
